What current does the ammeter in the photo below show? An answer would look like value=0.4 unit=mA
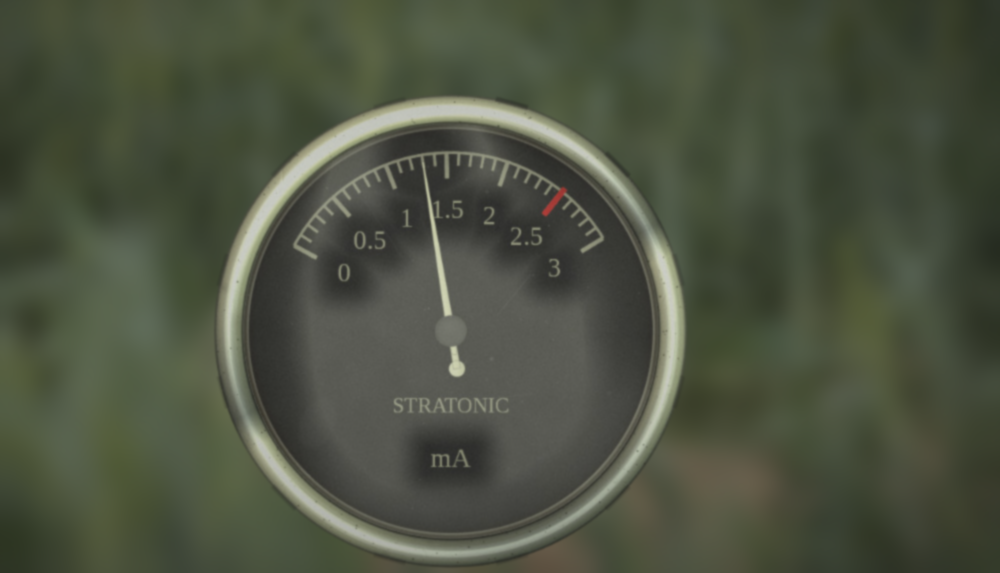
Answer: value=1.3 unit=mA
